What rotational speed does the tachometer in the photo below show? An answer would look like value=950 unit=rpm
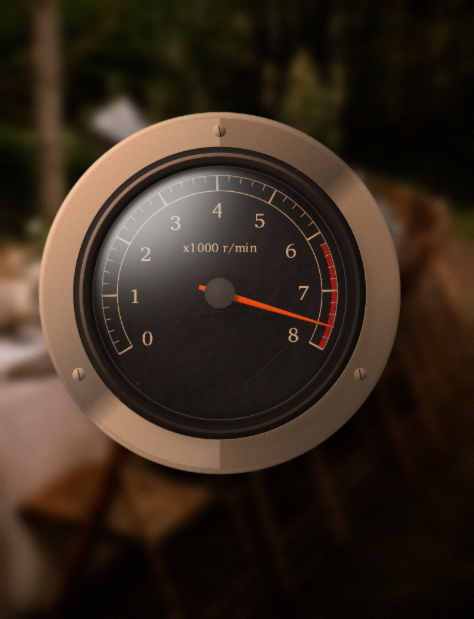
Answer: value=7600 unit=rpm
